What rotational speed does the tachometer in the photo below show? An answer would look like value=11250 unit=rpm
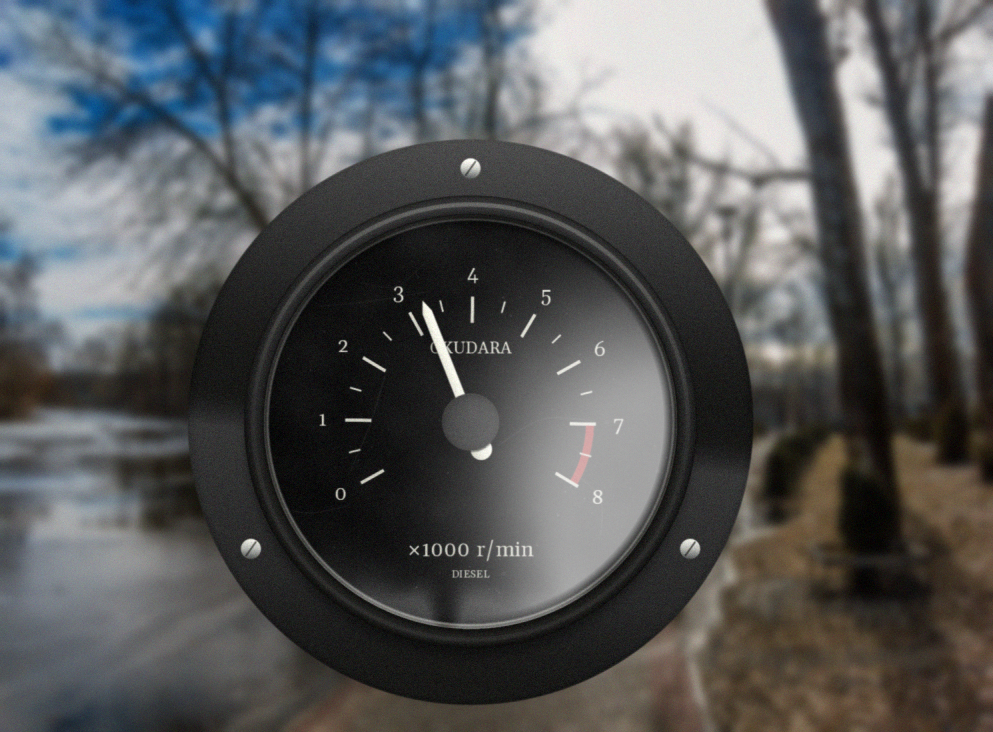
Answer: value=3250 unit=rpm
